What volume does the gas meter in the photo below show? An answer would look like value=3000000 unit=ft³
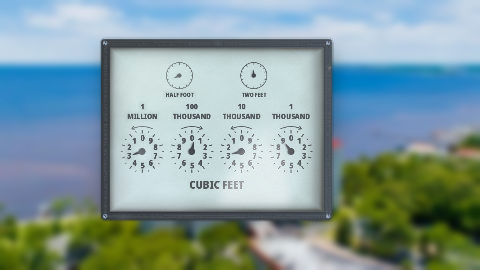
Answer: value=302900 unit=ft³
